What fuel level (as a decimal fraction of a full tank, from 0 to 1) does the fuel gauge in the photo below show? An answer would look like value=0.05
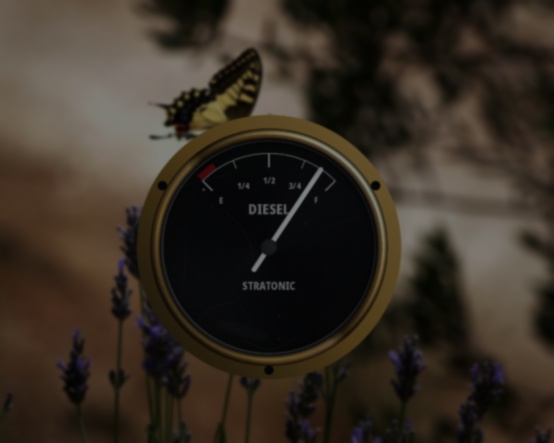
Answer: value=0.875
